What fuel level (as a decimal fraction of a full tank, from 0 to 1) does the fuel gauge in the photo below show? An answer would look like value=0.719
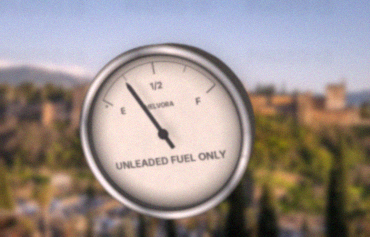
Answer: value=0.25
